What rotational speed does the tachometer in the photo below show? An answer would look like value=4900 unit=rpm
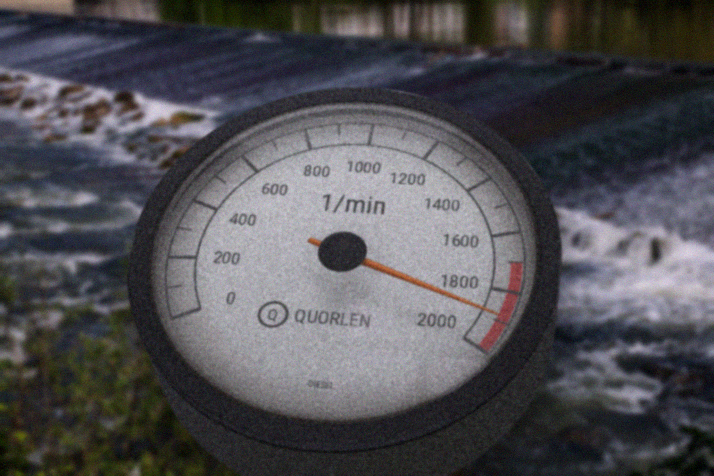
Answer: value=1900 unit=rpm
